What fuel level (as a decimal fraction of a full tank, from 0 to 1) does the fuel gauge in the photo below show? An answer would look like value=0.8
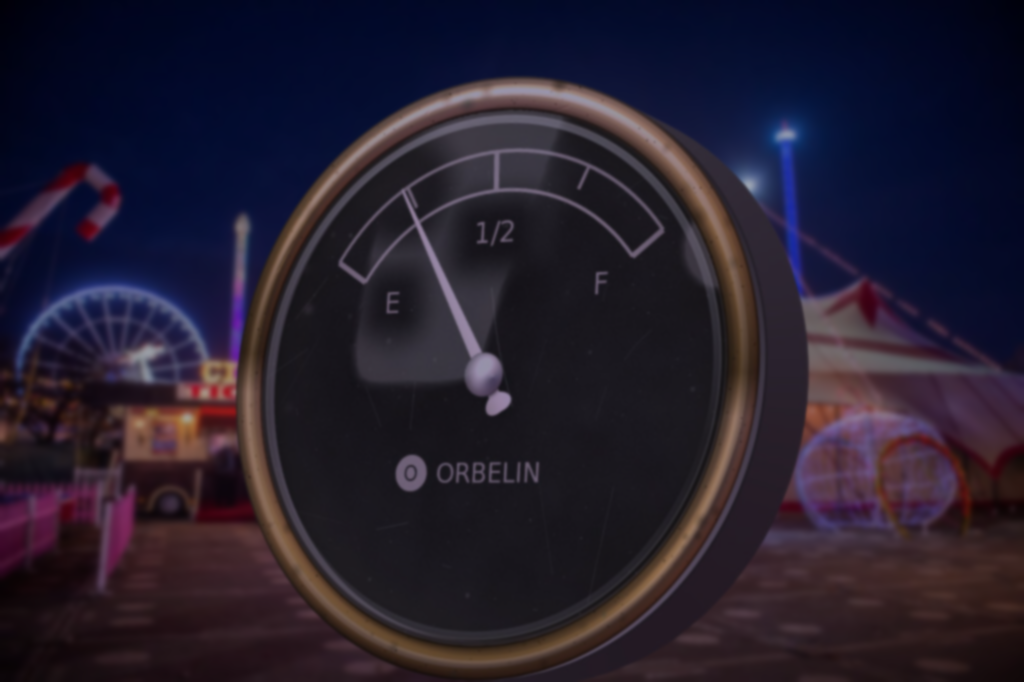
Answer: value=0.25
